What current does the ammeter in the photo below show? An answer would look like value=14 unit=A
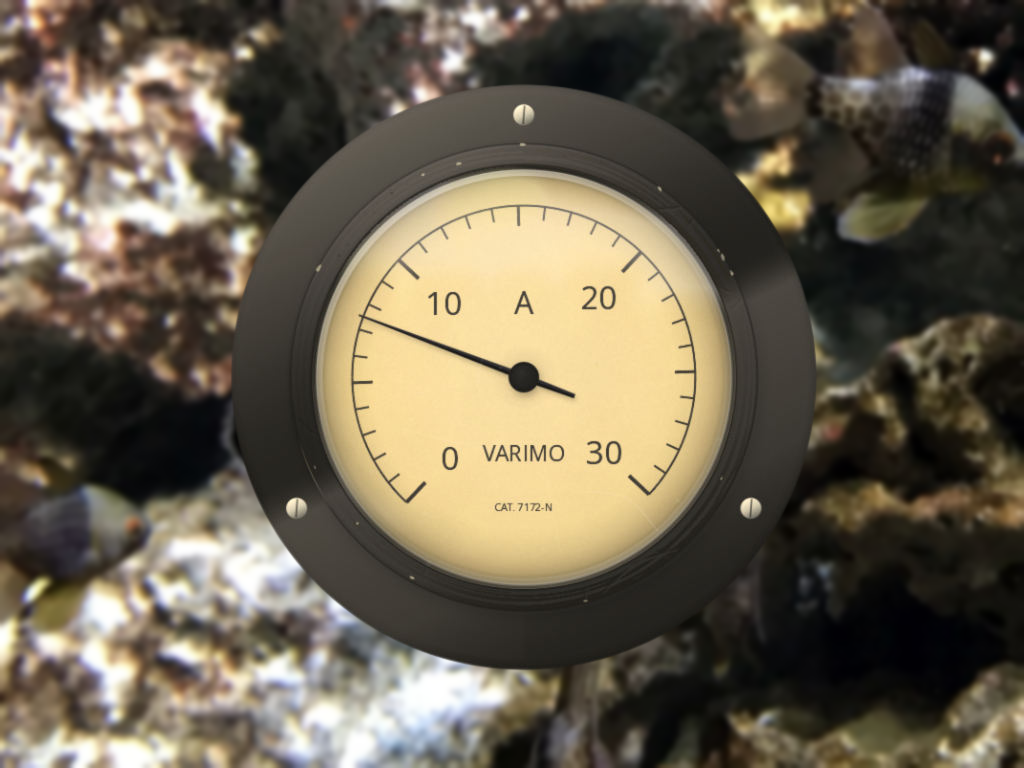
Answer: value=7.5 unit=A
